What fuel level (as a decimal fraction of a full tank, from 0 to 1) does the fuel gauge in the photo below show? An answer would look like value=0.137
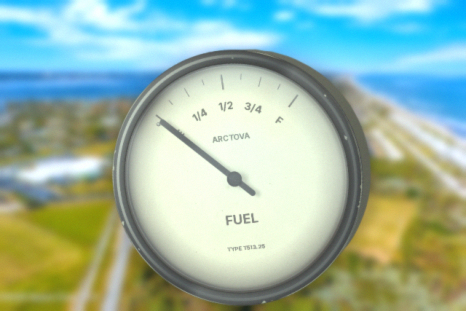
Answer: value=0
